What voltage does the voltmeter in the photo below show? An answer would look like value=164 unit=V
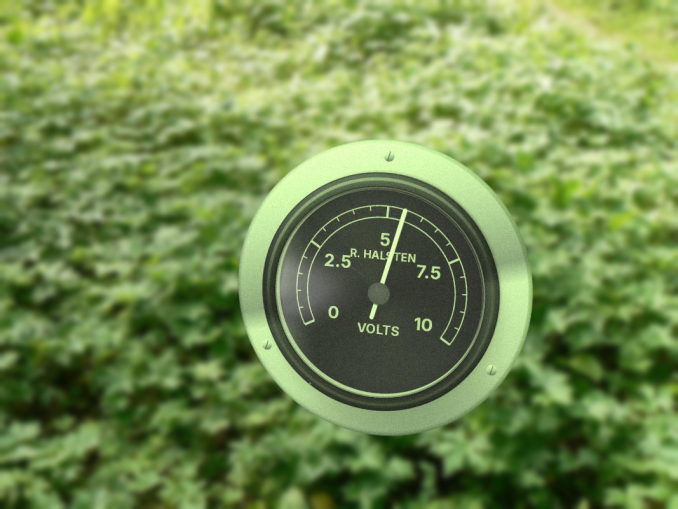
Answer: value=5.5 unit=V
